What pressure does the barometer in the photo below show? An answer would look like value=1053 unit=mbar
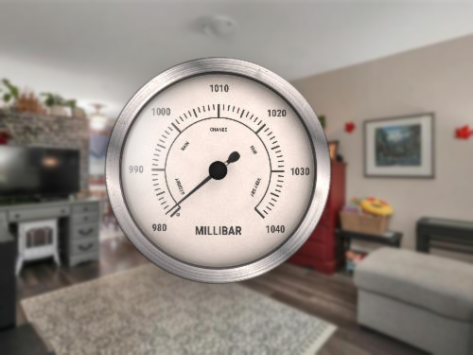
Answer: value=981 unit=mbar
